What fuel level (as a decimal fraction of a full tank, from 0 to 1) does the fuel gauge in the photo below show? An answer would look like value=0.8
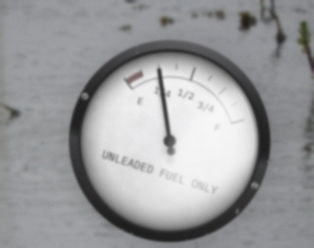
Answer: value=0.25
